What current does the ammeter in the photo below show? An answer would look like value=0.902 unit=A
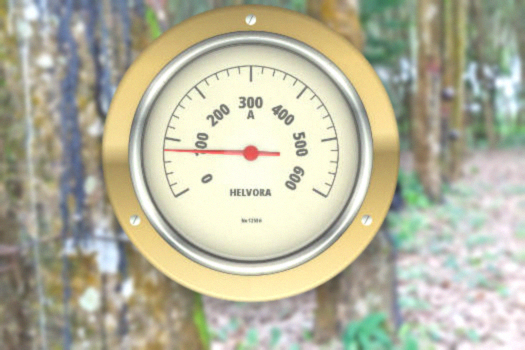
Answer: value=80 unit=A
